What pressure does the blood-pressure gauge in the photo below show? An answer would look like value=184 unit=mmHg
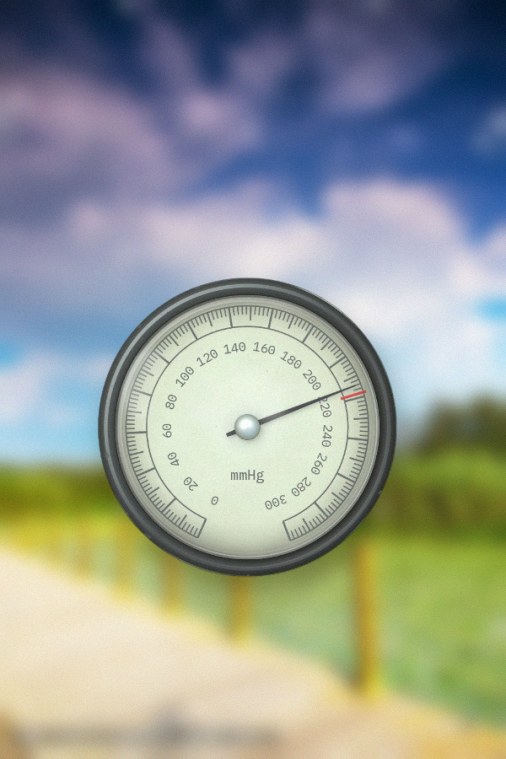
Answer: value=214 unit=mmHg
